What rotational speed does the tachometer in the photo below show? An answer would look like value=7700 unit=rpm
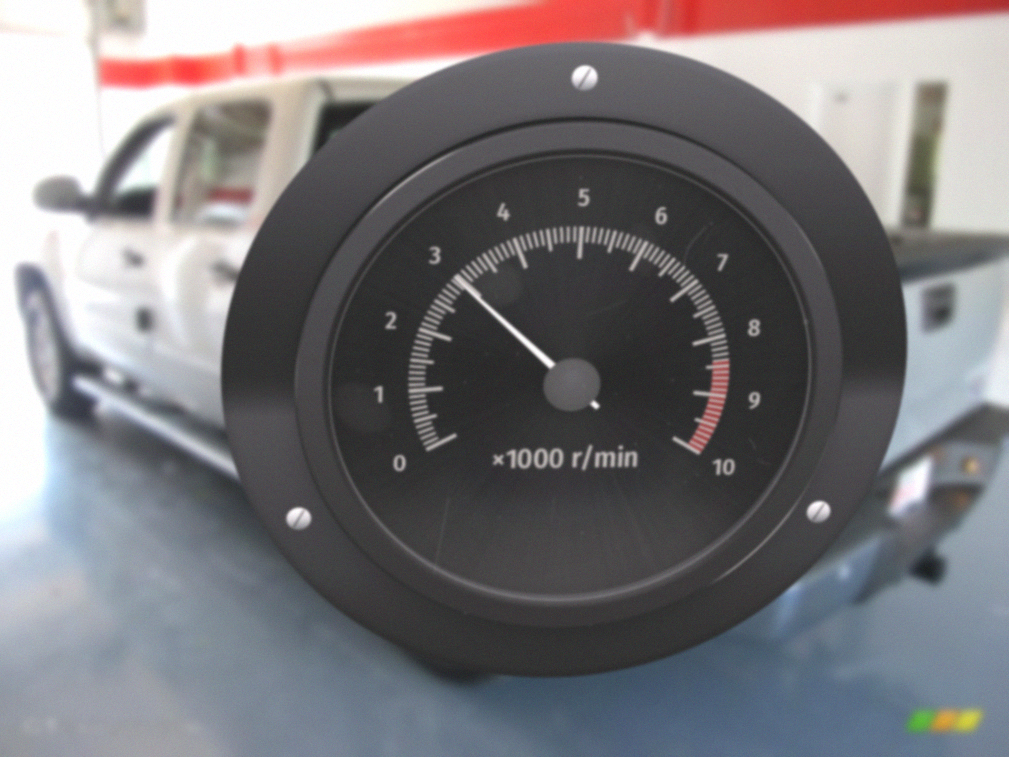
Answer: value=3000 unit=rpm
